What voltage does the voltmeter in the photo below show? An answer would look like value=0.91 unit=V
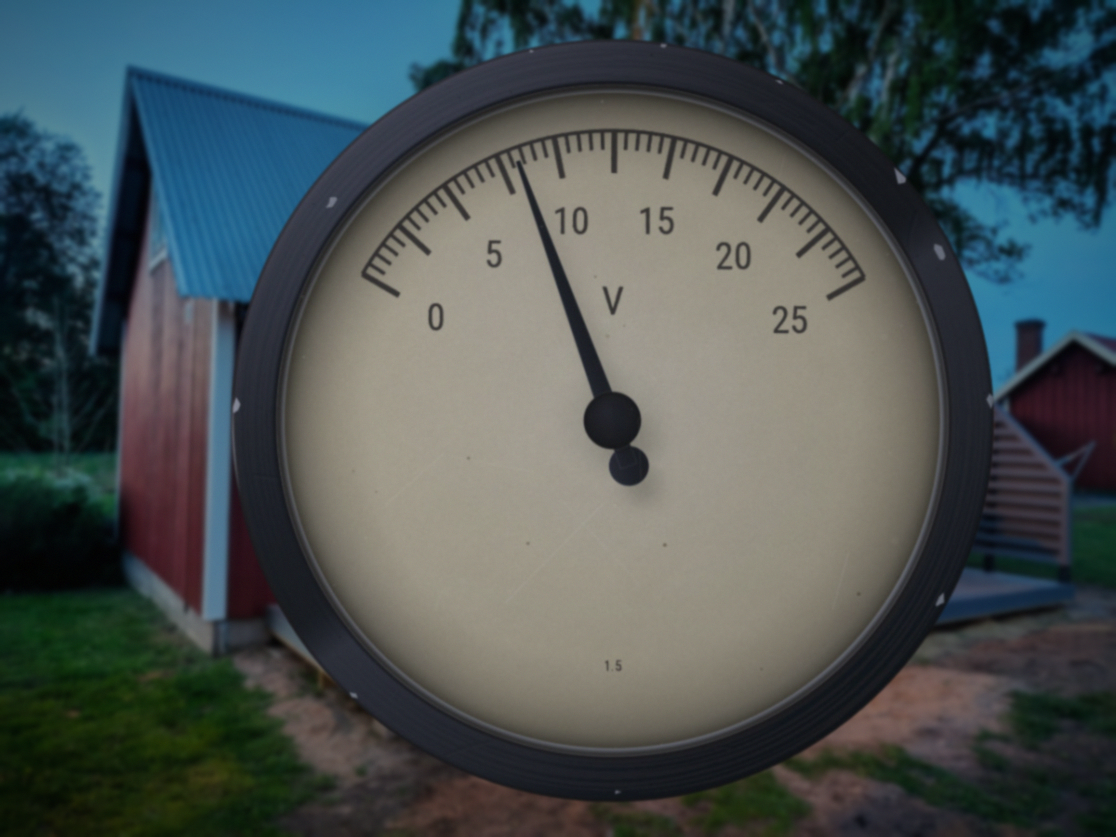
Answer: value=8.25 unit=V
